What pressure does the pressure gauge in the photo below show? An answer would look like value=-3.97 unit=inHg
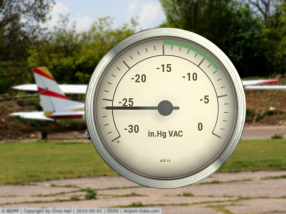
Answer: value=-26 unit=inHg
